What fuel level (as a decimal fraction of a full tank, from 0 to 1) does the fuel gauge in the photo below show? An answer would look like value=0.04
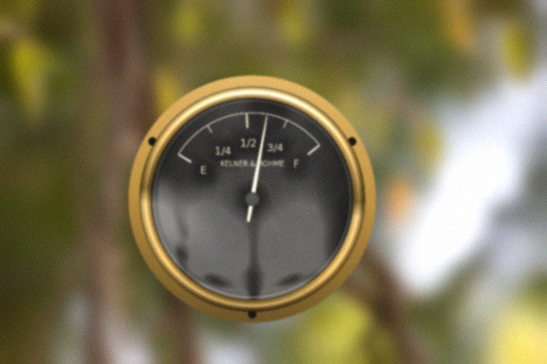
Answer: value=0.625
